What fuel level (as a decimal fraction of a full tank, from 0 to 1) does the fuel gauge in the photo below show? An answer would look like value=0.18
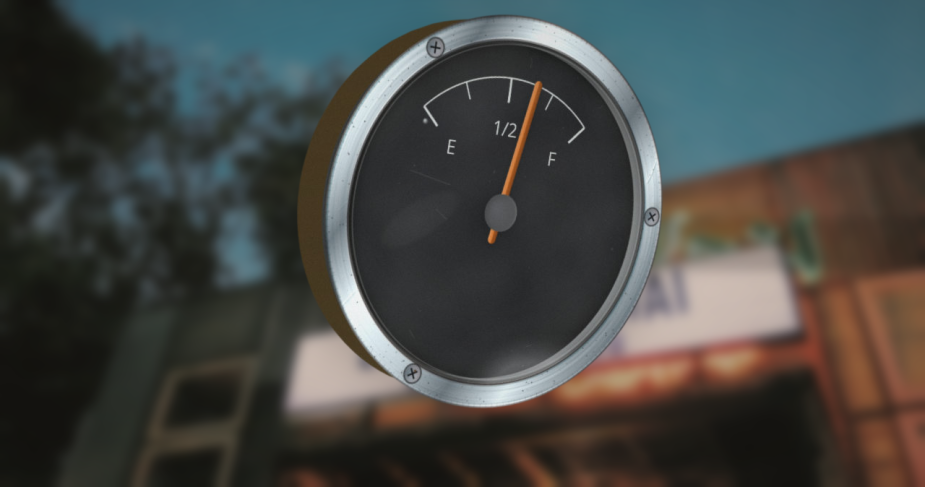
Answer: value=0.625
